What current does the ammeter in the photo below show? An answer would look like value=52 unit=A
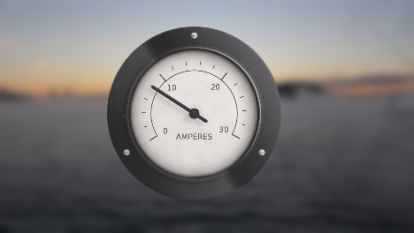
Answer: value=8 unit=A
